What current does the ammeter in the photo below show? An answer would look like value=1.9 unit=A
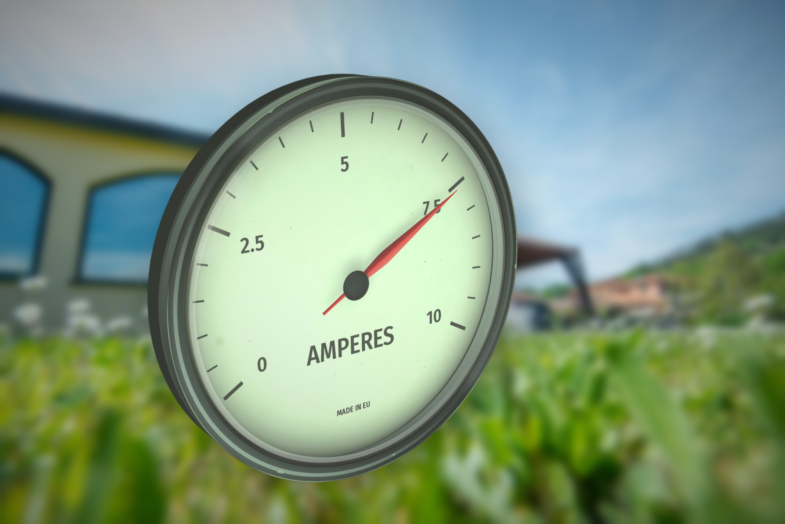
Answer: value=7.5 unit=A
